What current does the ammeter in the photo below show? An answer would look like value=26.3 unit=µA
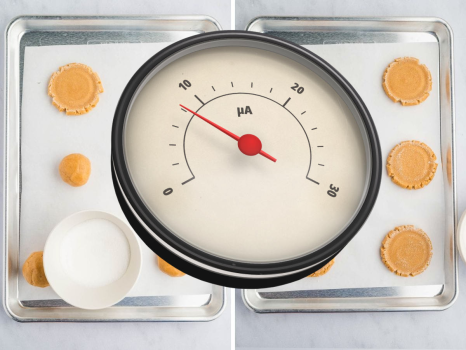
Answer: value=8 unit=µA
